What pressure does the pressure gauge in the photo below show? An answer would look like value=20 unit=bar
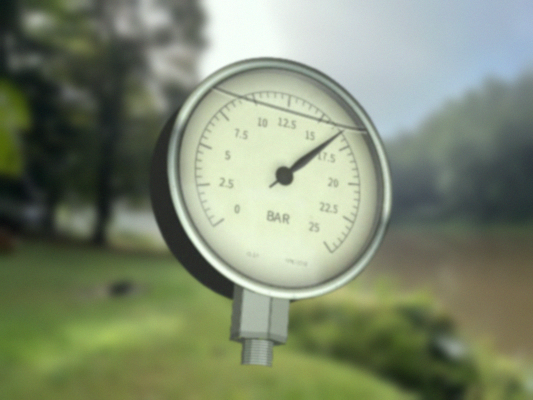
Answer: value=16.5 unit=bar
